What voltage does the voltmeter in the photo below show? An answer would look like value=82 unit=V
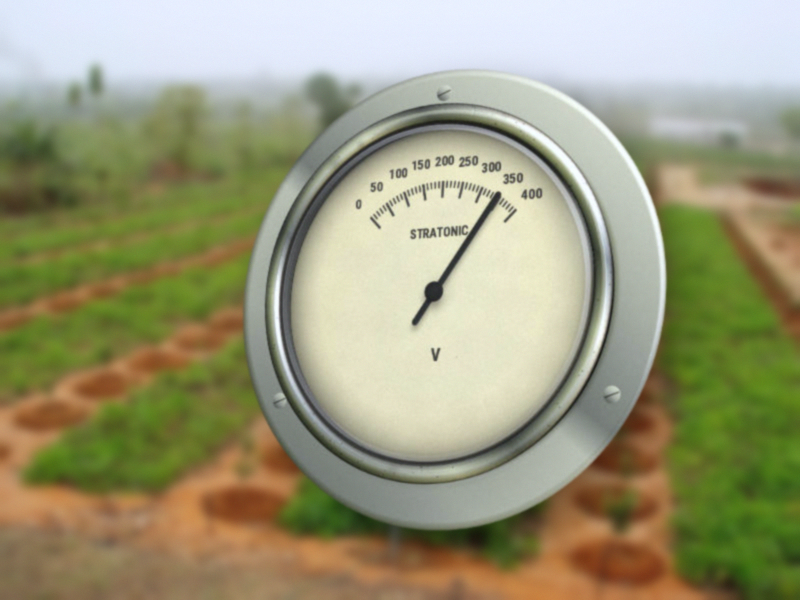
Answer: value=350 unit=V
